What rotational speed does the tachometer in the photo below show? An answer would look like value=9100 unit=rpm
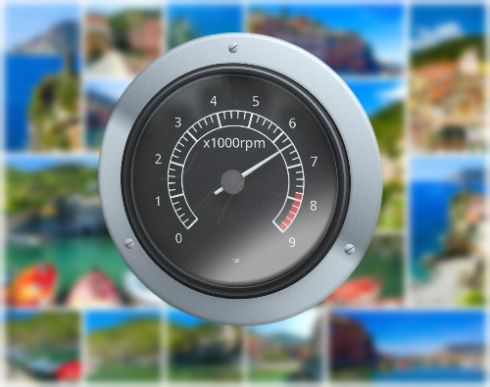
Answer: value=6400 unit=rpm
